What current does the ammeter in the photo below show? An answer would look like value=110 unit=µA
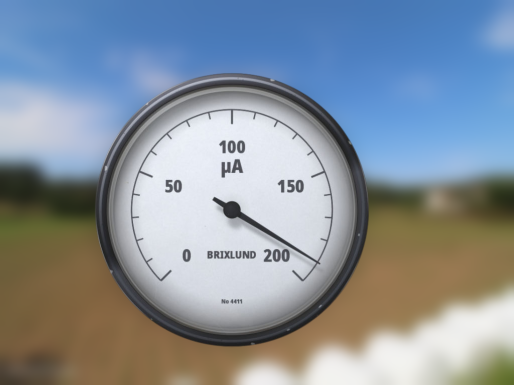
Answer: value=190 unit=µA
